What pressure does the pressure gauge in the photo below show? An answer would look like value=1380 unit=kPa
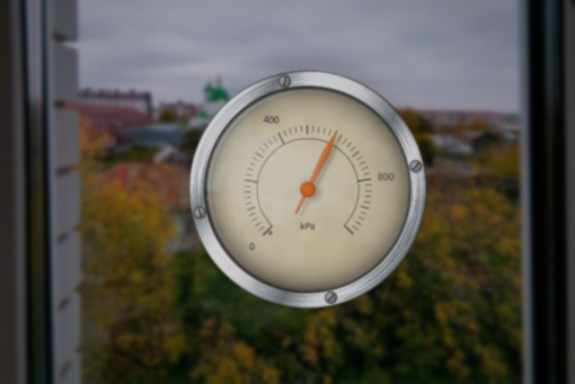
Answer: value=600 unit=kPa
